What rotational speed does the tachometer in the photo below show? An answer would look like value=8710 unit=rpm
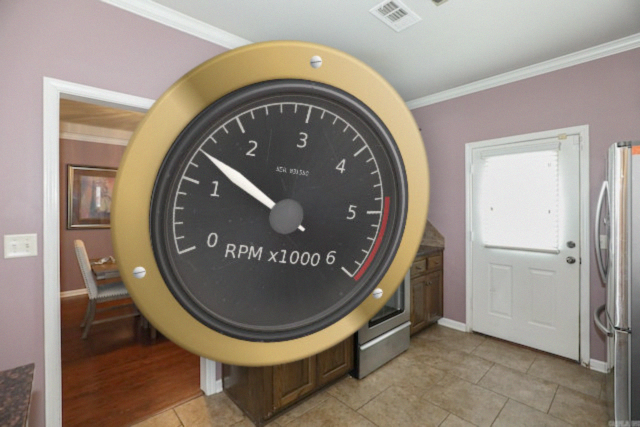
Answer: value=1400 unit=rpm
